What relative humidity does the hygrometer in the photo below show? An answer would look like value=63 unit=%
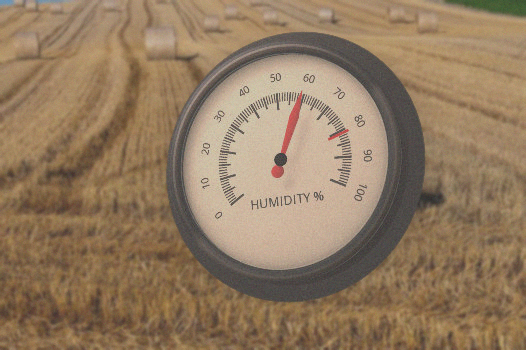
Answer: value=60 unit=%
